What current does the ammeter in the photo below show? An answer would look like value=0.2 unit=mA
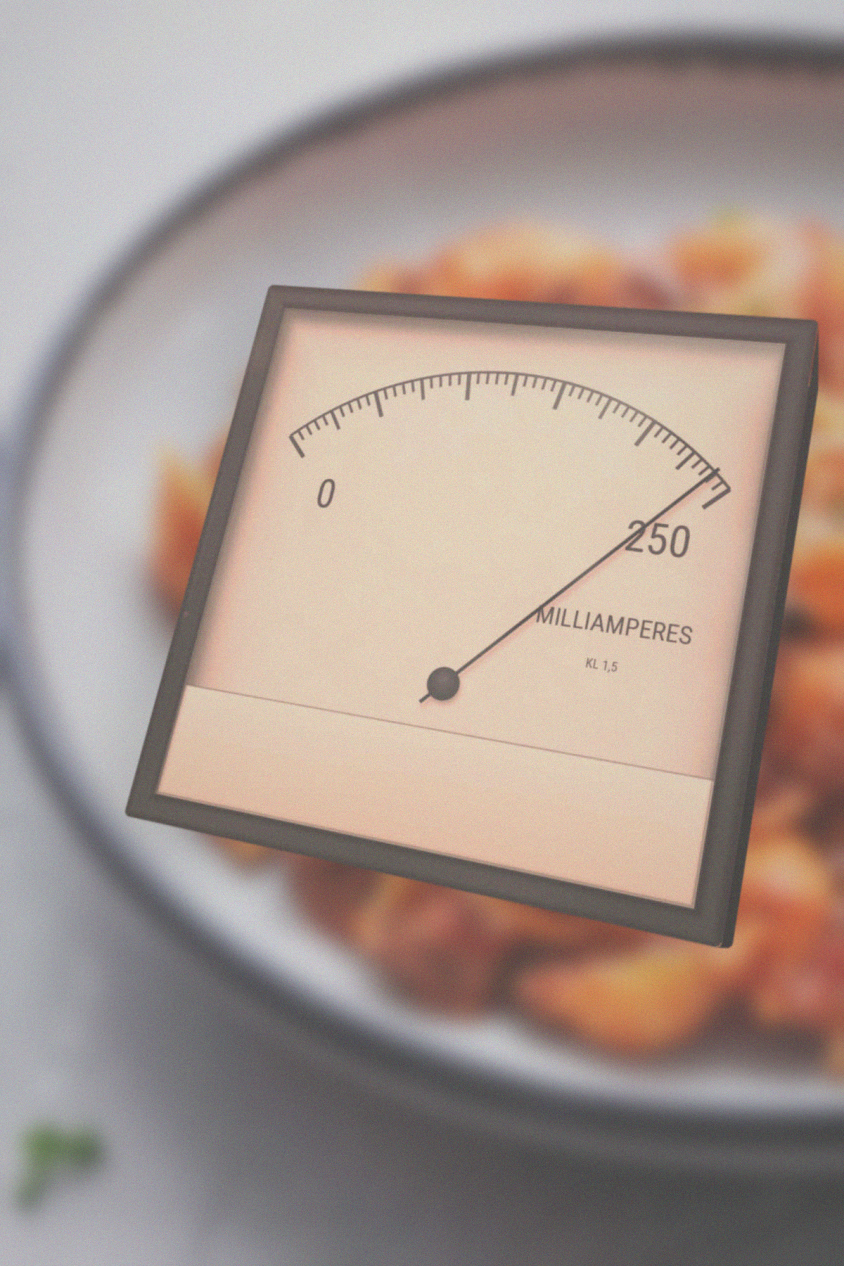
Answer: value=240 unit=mA
